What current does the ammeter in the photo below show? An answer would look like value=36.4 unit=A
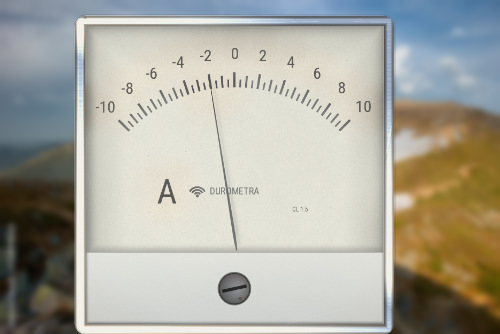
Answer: value=-2 unit=A
